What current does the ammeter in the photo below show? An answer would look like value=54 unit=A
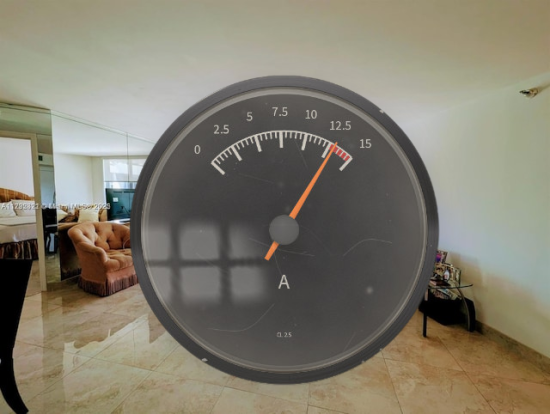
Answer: value=13 unit=A
